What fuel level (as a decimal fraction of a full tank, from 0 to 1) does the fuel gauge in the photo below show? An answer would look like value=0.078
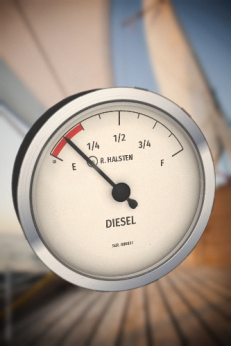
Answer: value=0.125
